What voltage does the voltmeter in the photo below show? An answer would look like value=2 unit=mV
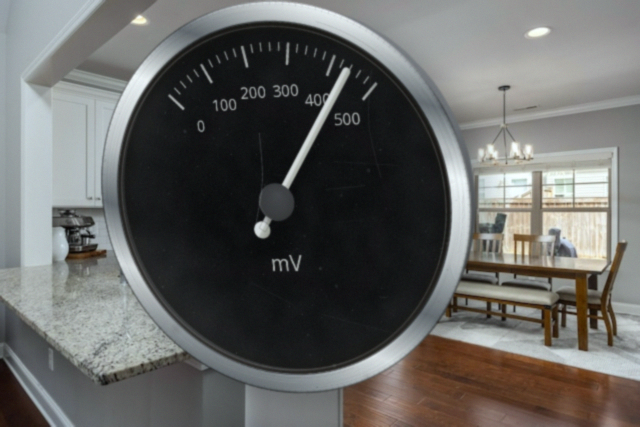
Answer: value=440 unit=mV
